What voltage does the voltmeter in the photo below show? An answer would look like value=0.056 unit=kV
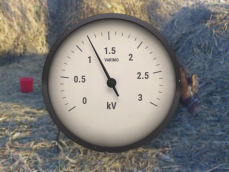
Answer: value=1.2 unit=kV
